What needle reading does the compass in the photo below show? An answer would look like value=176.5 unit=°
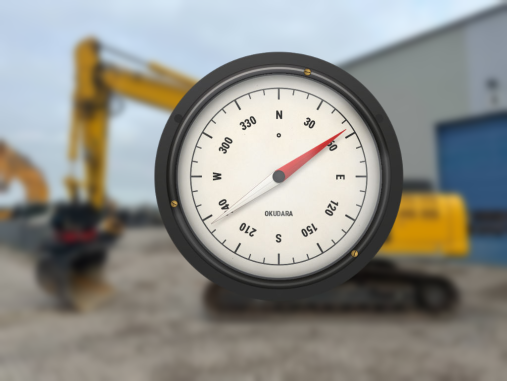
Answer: value=55 unit=°
